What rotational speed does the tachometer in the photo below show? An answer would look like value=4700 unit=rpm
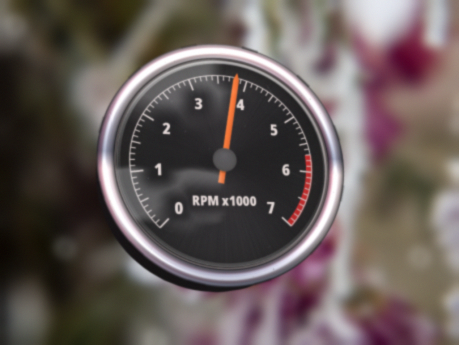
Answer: value=3800 unit=rpm
